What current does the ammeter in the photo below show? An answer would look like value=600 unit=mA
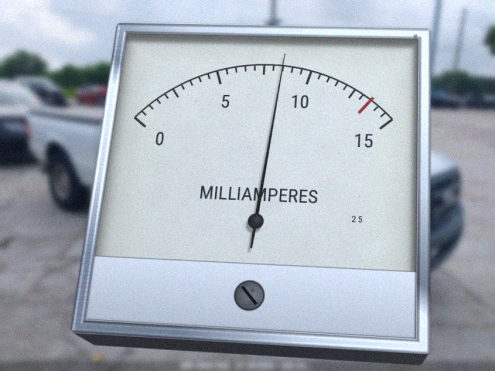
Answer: value=8.5 unit=mA
